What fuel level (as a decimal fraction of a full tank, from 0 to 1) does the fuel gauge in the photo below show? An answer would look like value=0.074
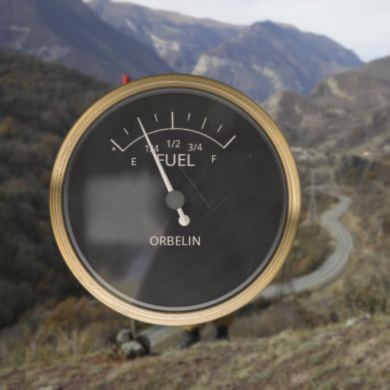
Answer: value=0.25
